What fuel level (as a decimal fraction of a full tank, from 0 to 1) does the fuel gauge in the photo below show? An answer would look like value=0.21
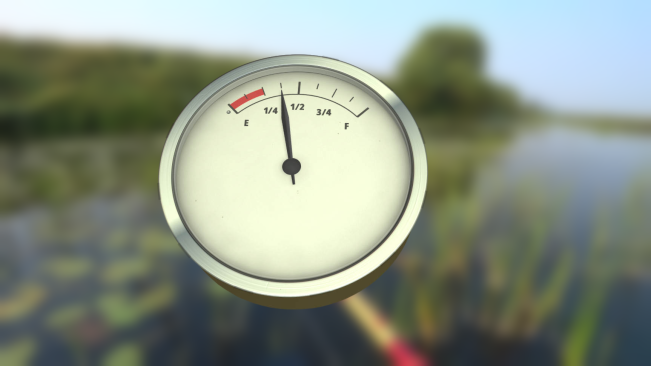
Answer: value=0.375
